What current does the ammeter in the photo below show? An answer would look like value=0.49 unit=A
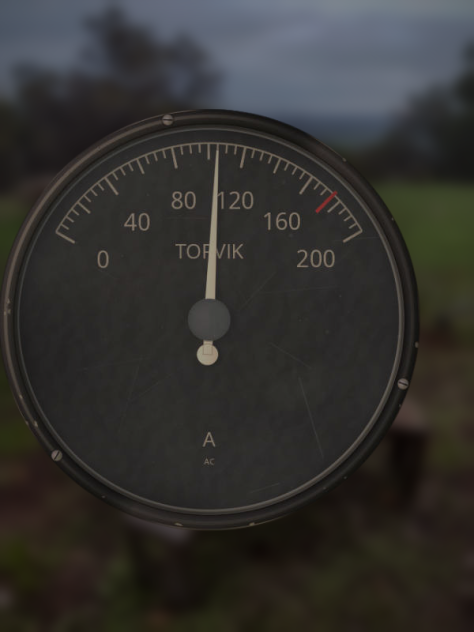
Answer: value=105 unit=A
